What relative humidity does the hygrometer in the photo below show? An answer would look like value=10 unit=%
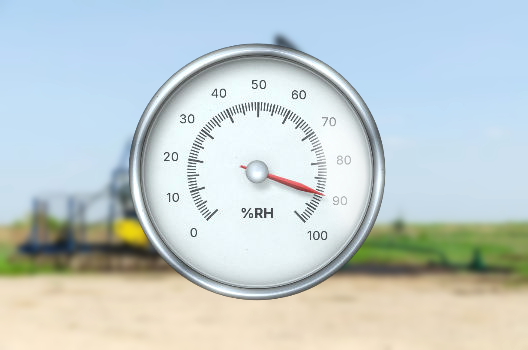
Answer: value=90 unit=%
